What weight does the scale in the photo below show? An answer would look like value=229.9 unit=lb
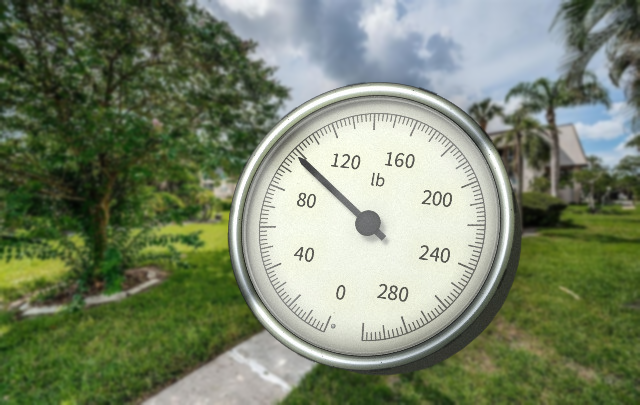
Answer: value=98 unit=lb
